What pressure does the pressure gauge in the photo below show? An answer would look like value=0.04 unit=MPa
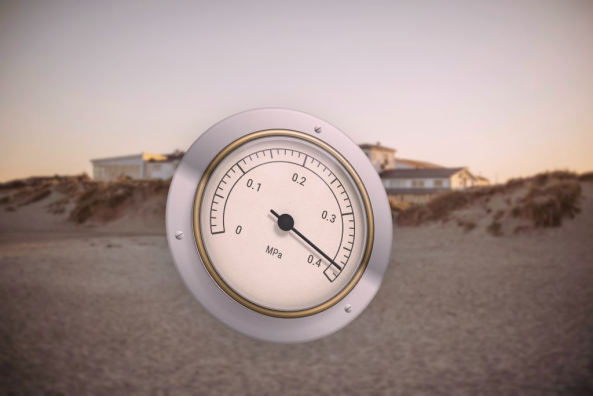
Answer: value=0.38 unit=MPa
